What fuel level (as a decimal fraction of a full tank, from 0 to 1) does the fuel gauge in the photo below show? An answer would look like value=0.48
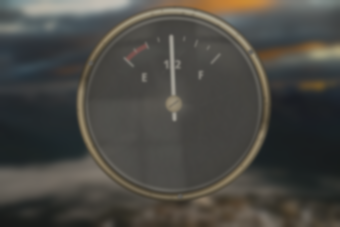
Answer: value=0.5
